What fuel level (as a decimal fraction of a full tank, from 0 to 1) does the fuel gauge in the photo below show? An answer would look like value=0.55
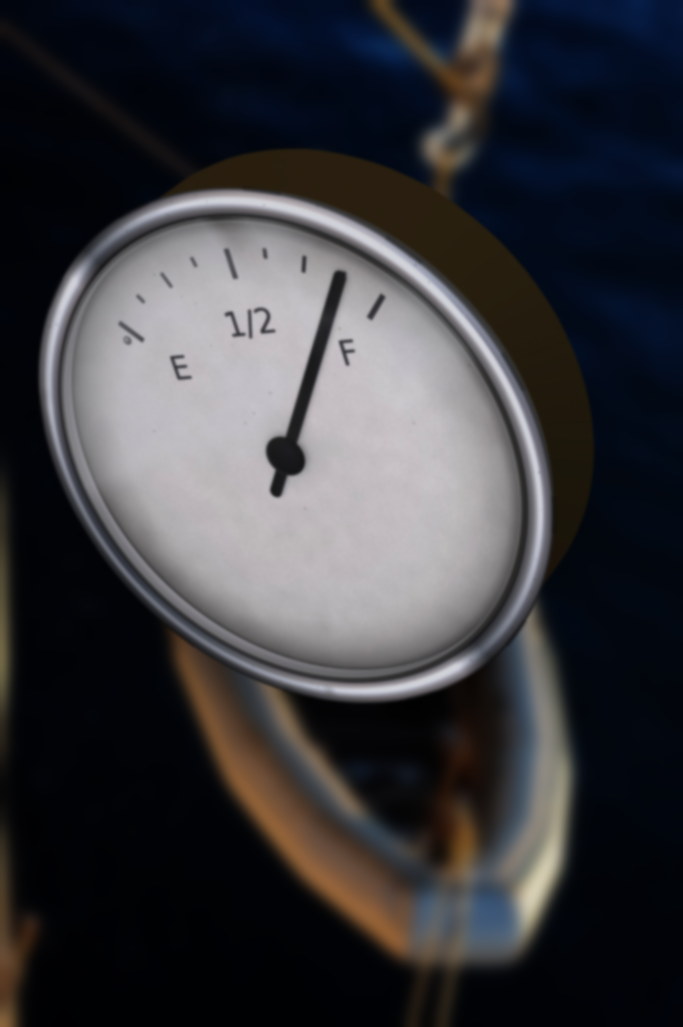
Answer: value=0.875
